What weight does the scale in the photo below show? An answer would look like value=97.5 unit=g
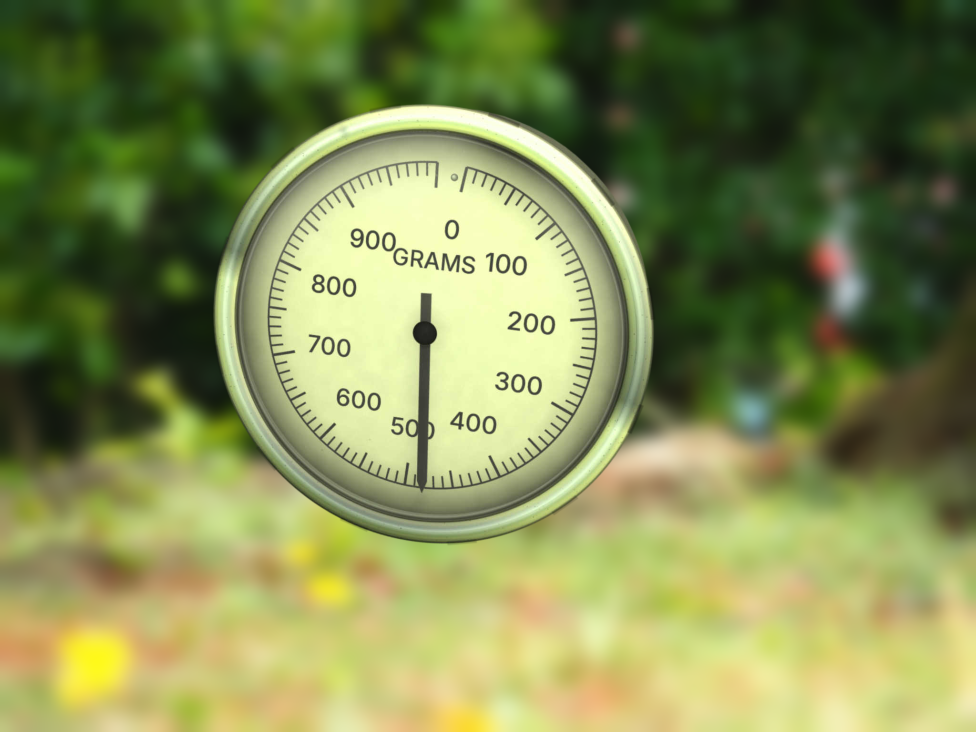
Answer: value=480 unit=g
